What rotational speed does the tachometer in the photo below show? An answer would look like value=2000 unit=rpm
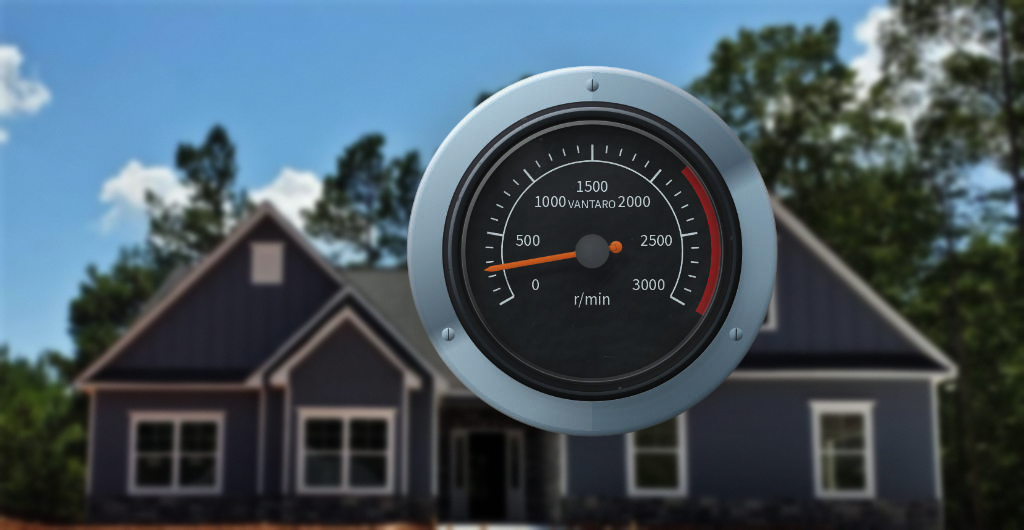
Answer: value=250 unit=rpm
